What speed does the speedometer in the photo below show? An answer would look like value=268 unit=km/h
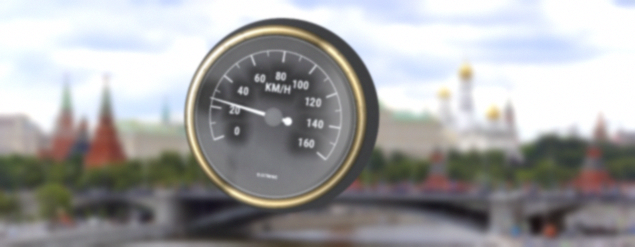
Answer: value=25 unit=km/h
